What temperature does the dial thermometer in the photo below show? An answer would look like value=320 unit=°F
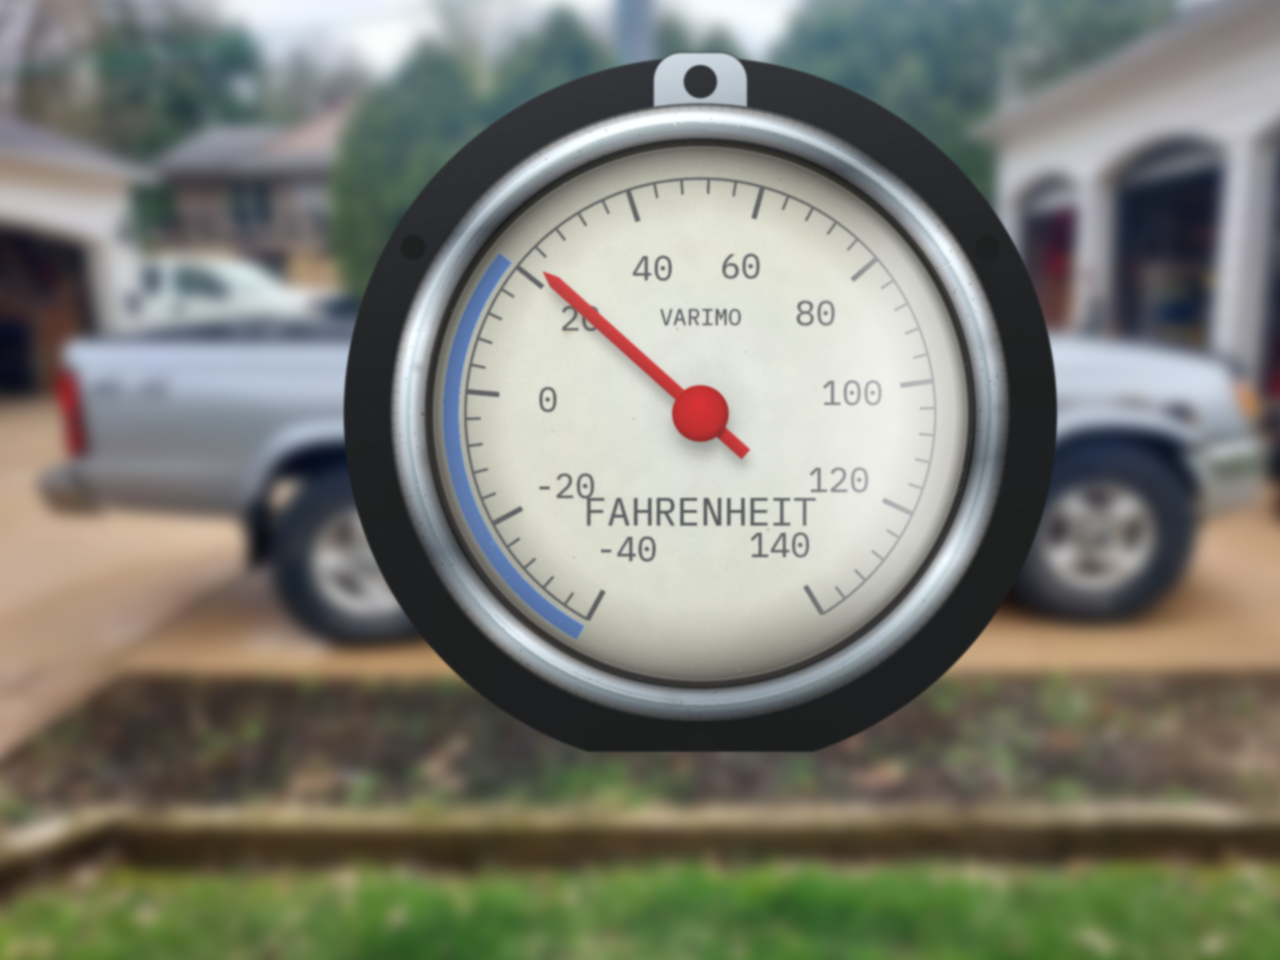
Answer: value=22 unit=°F
